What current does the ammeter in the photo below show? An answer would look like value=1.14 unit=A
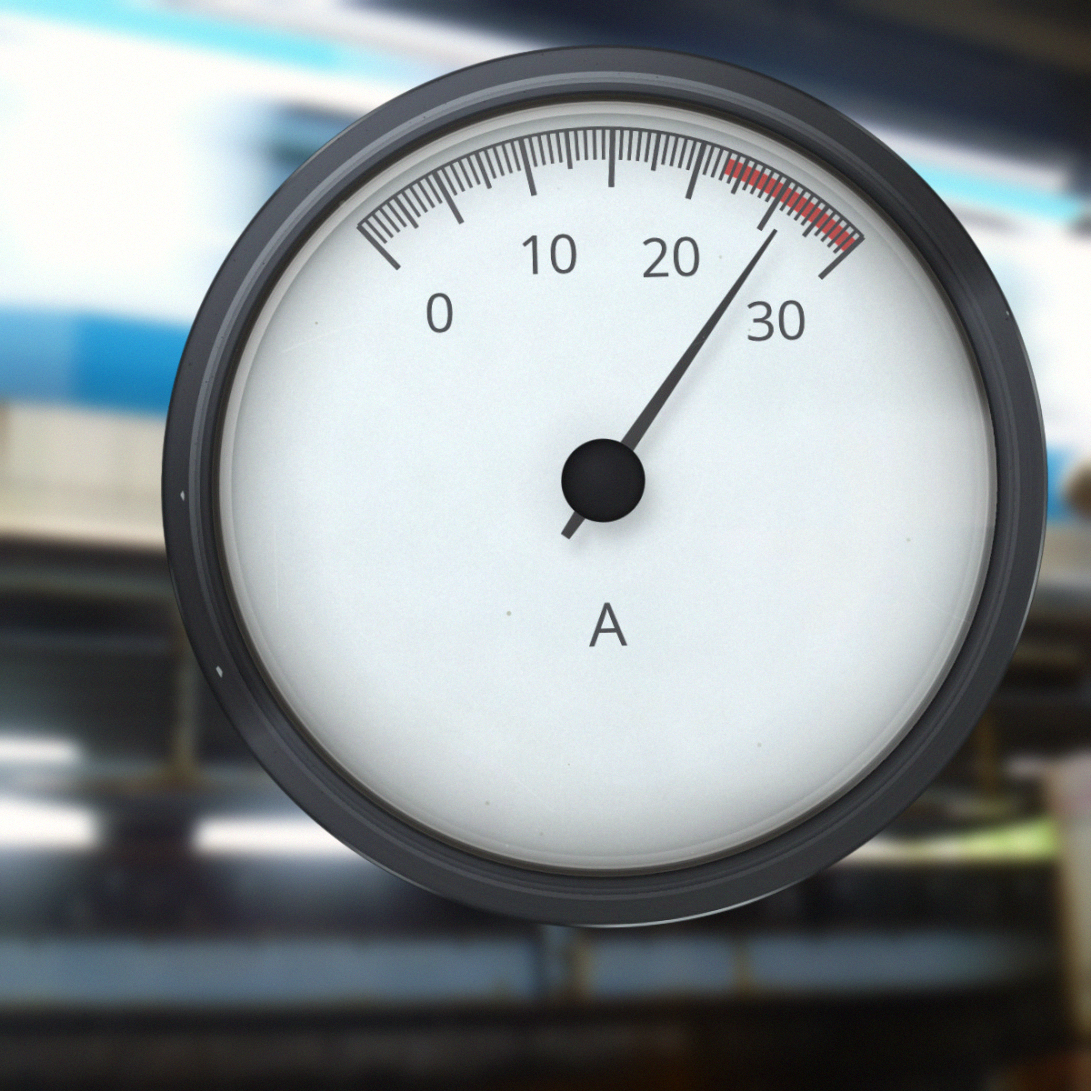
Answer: value=26 unit=A
